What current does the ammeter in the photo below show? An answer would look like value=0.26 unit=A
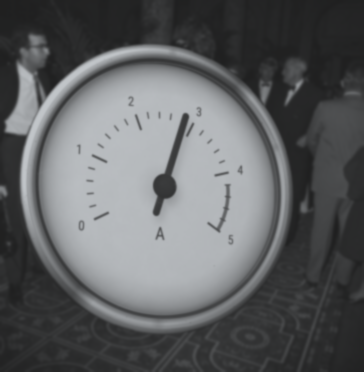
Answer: value=2.8 unit=A
